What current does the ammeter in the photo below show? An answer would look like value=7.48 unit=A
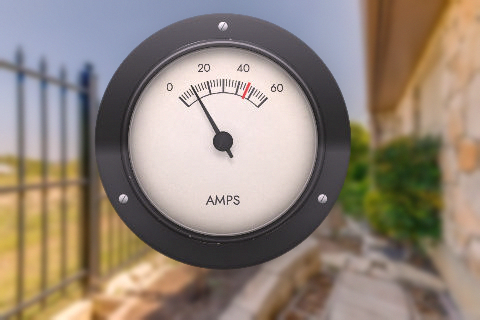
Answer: value=10 unit=A
